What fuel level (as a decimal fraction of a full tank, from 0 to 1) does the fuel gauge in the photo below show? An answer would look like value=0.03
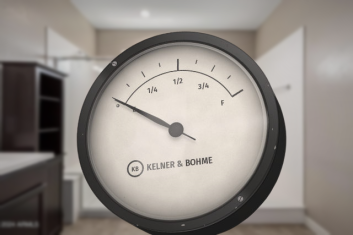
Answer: value=0
